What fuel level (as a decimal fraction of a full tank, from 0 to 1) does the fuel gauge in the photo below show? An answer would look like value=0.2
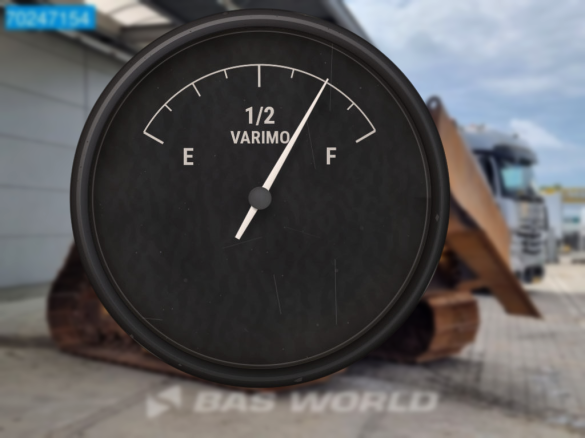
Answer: value=0.75
